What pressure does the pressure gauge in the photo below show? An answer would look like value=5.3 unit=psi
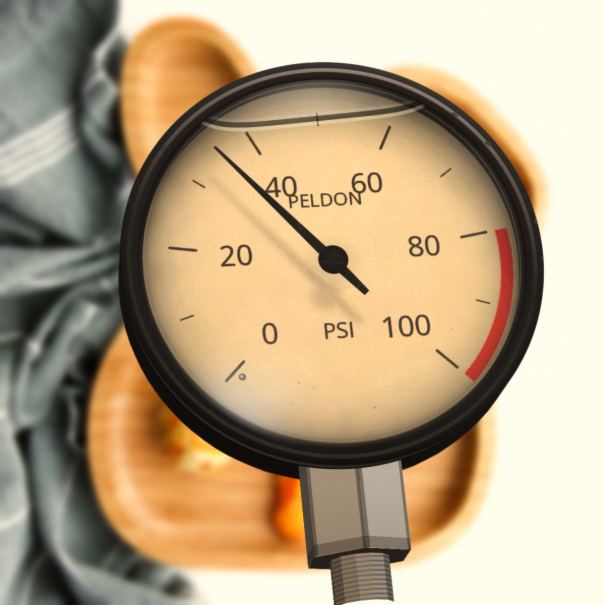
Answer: value=35 unit=psi
